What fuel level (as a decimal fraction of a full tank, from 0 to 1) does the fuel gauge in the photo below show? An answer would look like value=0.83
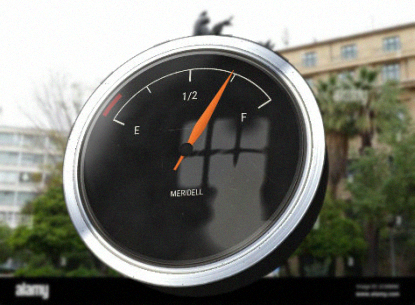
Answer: value=0.75
